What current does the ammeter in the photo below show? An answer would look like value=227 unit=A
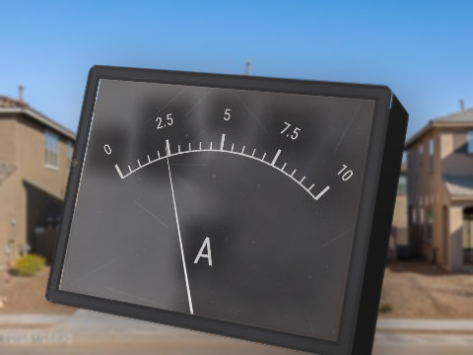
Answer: value=2.5 unit=A
